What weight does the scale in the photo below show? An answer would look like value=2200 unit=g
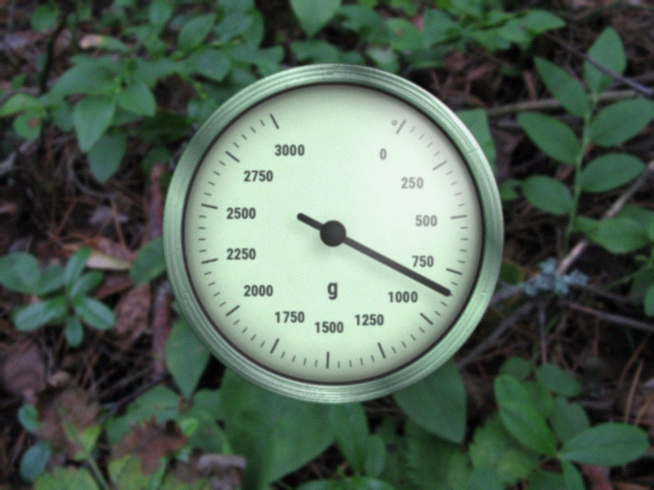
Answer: value=850 unit=g
